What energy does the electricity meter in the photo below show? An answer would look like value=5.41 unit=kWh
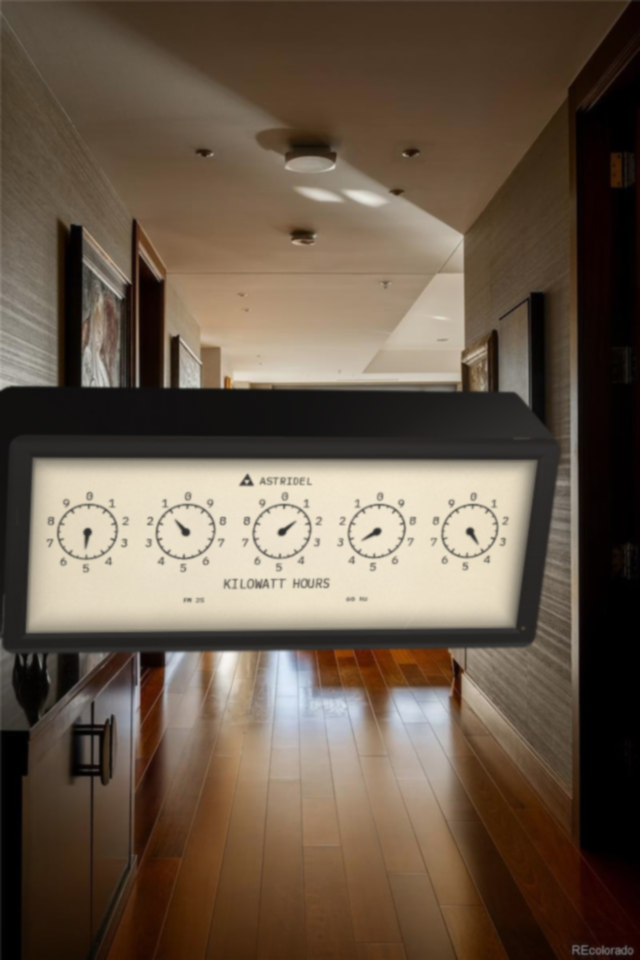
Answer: value=51134 unit=kWh
